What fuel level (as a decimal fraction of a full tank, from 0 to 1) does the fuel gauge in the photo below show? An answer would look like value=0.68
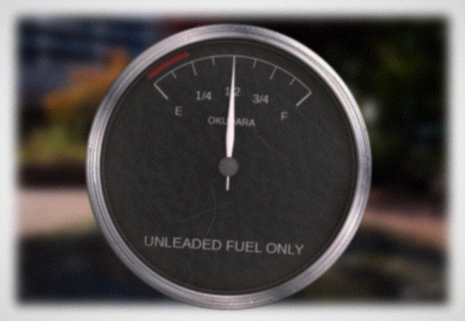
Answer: value=0.5
